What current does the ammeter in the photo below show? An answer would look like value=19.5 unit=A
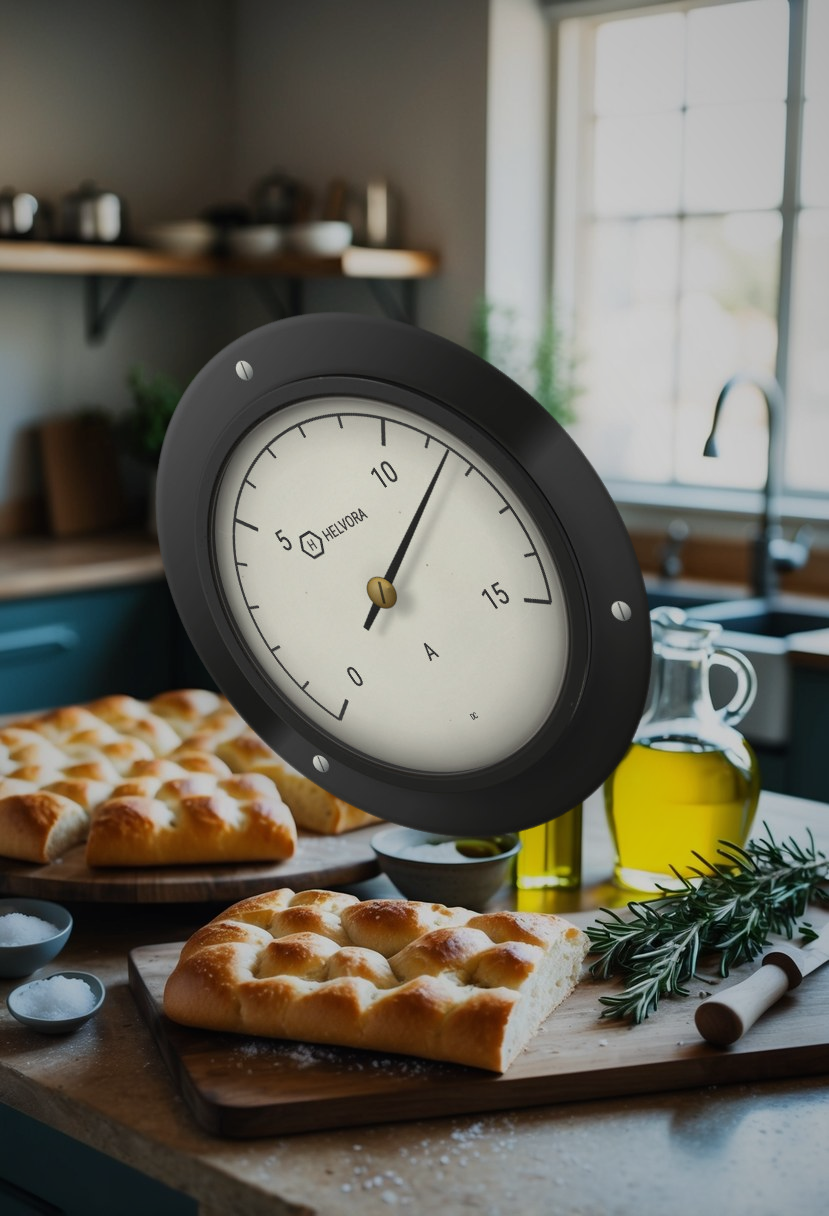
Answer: value=11.5 unit=A
